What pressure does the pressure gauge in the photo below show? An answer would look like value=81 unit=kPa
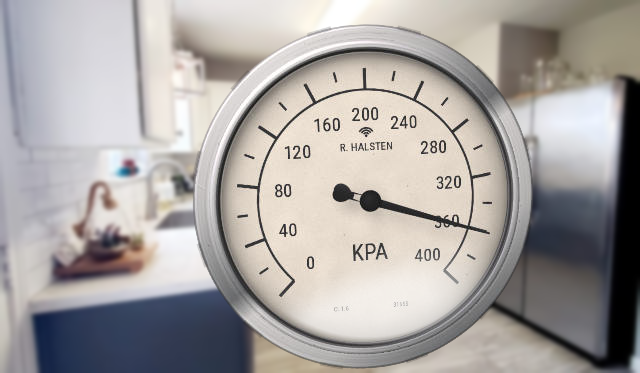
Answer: value=360 unit=kPa
